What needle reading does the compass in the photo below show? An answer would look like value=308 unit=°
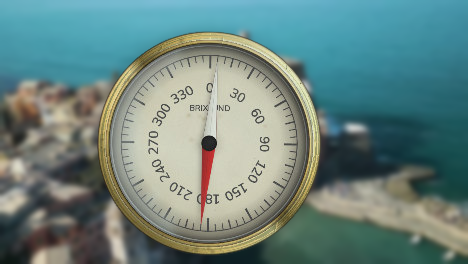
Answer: value=185 unit=°
